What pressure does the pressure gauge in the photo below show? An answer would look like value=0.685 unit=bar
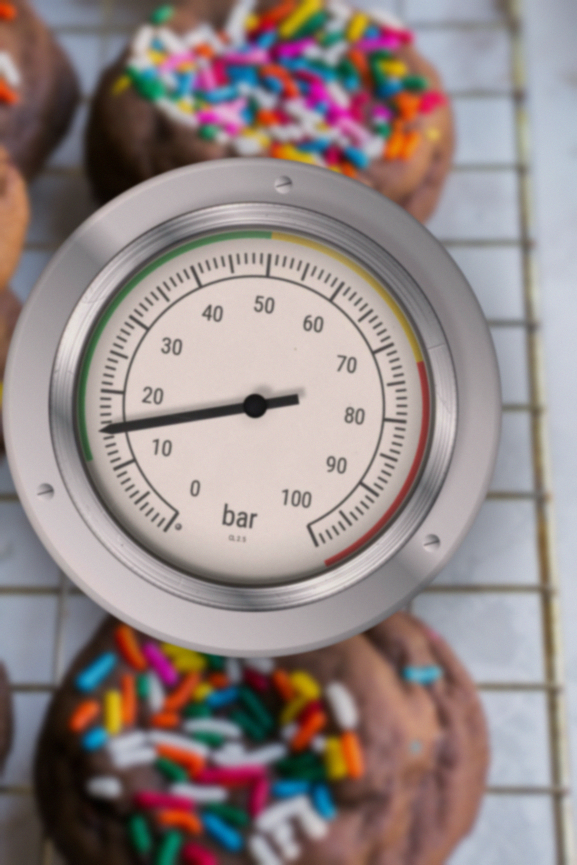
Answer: value=15 unit=bar
